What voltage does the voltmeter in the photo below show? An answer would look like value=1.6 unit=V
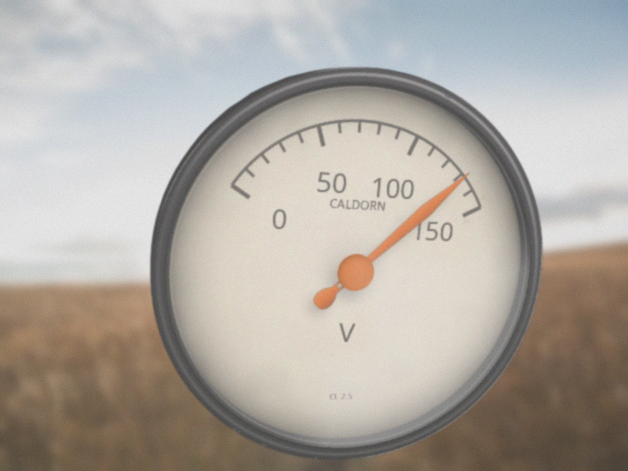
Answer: value=130 unit=V
